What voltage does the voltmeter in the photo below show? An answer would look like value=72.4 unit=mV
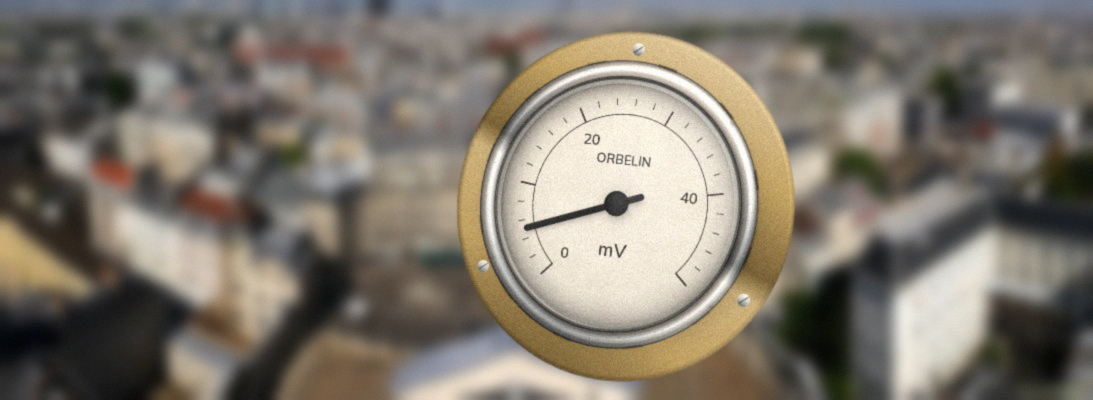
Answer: value=5 unit=mV
